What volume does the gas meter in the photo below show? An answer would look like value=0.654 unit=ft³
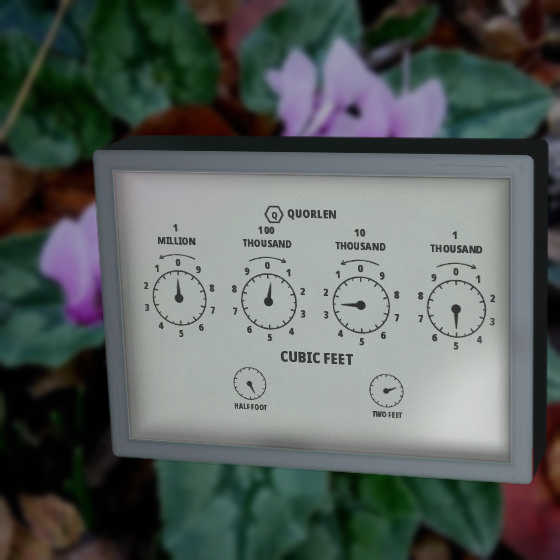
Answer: value=2500 unit=ft³
